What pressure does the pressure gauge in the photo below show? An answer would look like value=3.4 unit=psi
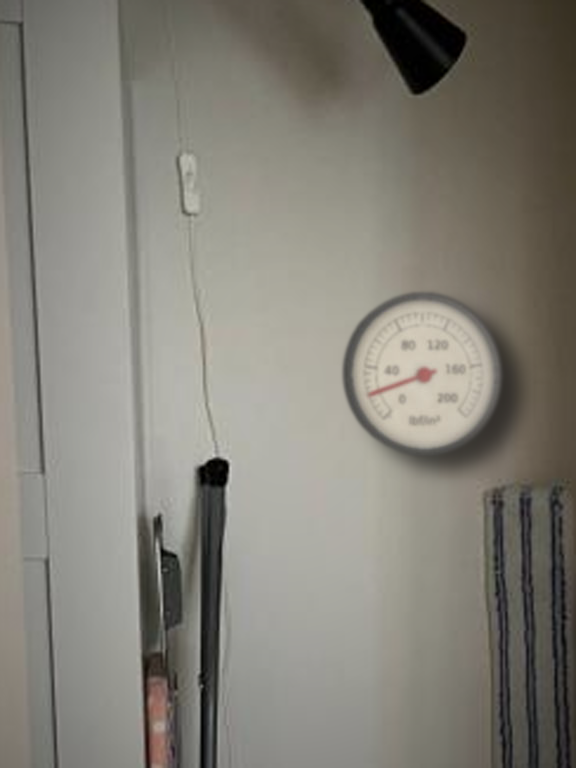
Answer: value=20 unit=psi
